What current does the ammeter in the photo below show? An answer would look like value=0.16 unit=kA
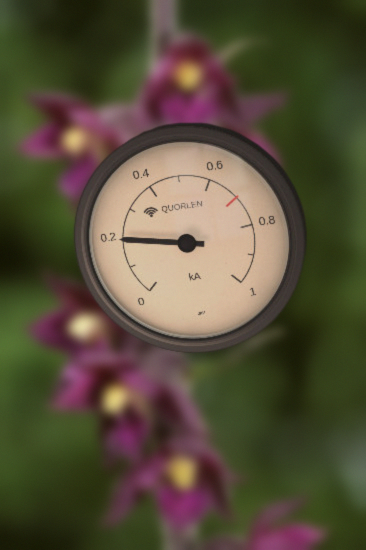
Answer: value=0.2 unit=kA
